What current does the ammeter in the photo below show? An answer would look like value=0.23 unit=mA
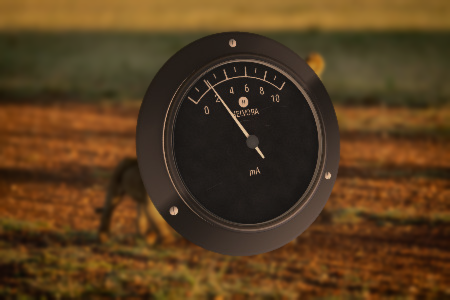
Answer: value=2 unit=mA
